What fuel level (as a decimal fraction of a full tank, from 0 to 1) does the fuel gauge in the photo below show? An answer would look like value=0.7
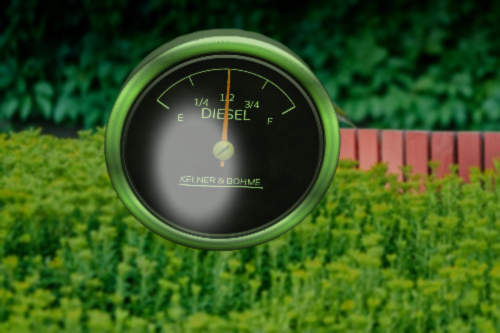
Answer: value=0.5
